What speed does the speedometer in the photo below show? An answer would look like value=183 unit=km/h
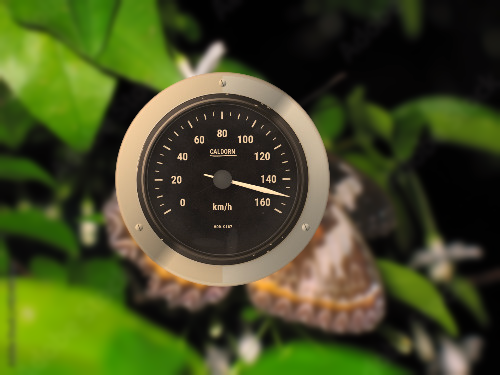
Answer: value=150 unit=km/h
